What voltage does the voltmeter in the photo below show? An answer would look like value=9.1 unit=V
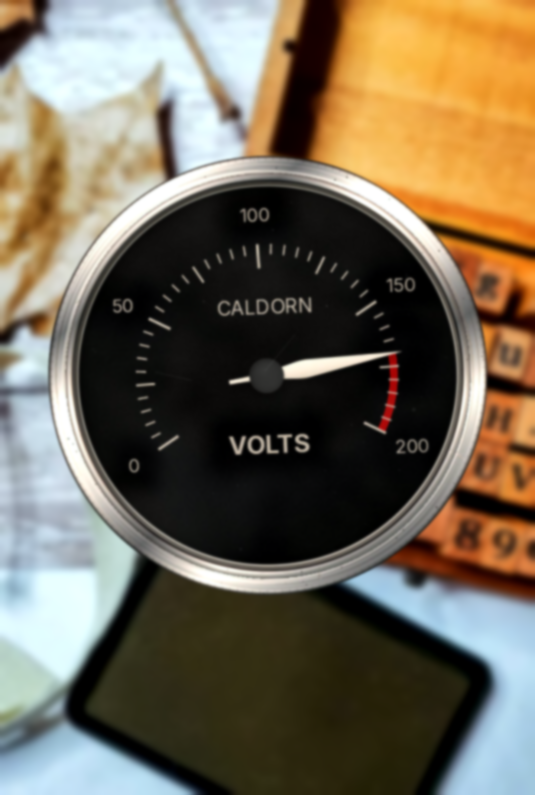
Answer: value=170 unit=V
